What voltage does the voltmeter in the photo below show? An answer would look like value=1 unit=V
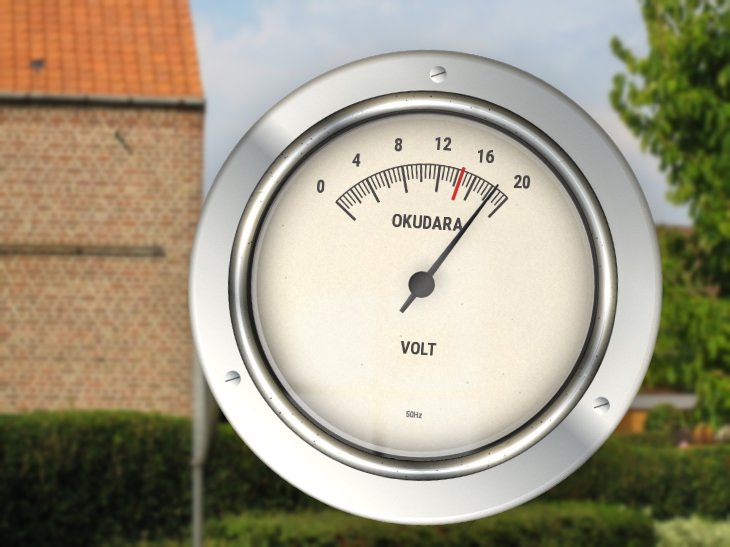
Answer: value=18.5 unit=V
